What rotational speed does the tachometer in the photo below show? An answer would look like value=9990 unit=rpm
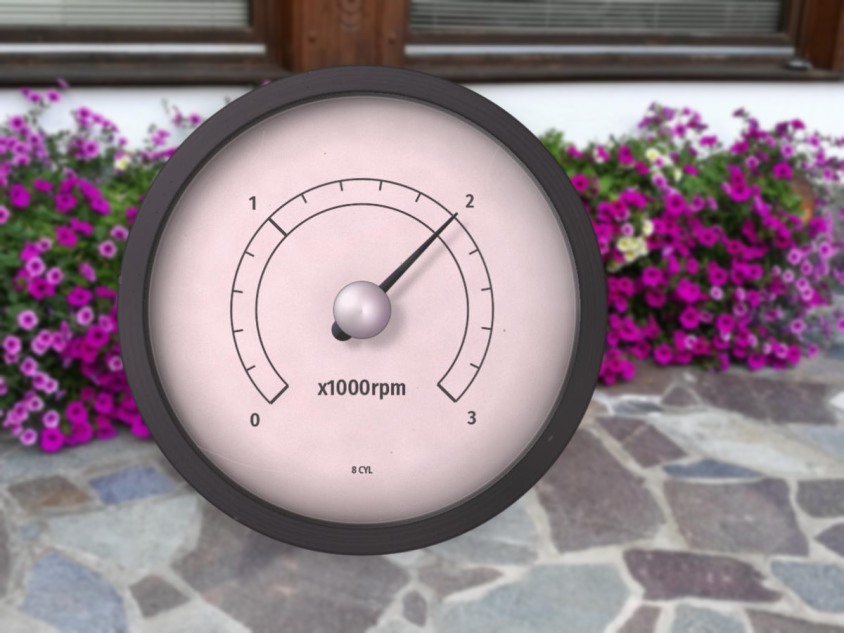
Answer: value=2000 unit=rpm
